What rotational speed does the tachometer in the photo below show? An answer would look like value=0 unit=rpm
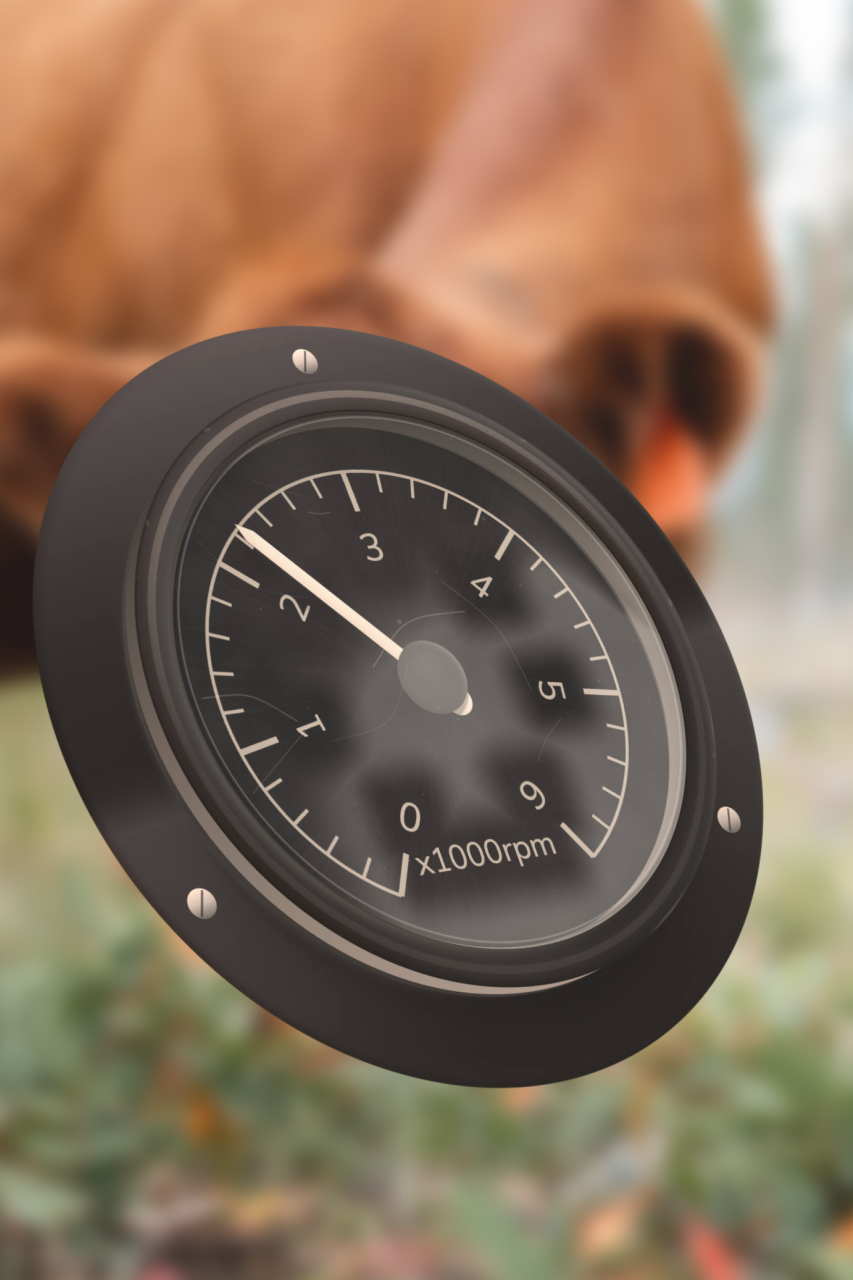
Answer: value=2200 unit=rpm
